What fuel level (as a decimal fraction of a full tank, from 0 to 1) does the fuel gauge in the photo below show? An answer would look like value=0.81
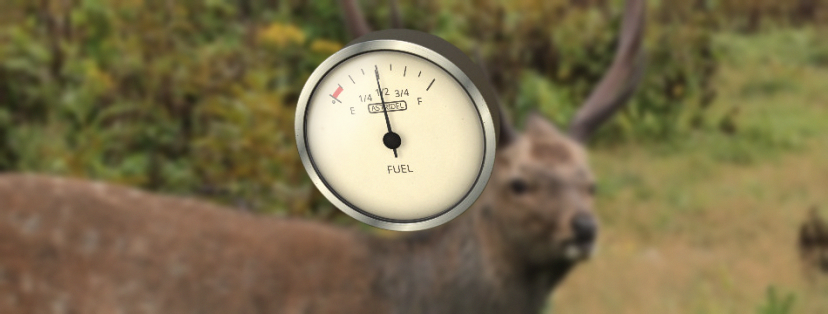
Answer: value=0.5
